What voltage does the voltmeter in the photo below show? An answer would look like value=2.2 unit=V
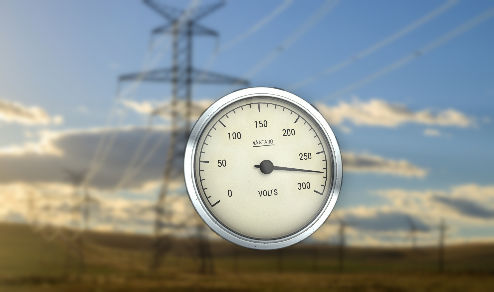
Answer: value=275 unit=V
